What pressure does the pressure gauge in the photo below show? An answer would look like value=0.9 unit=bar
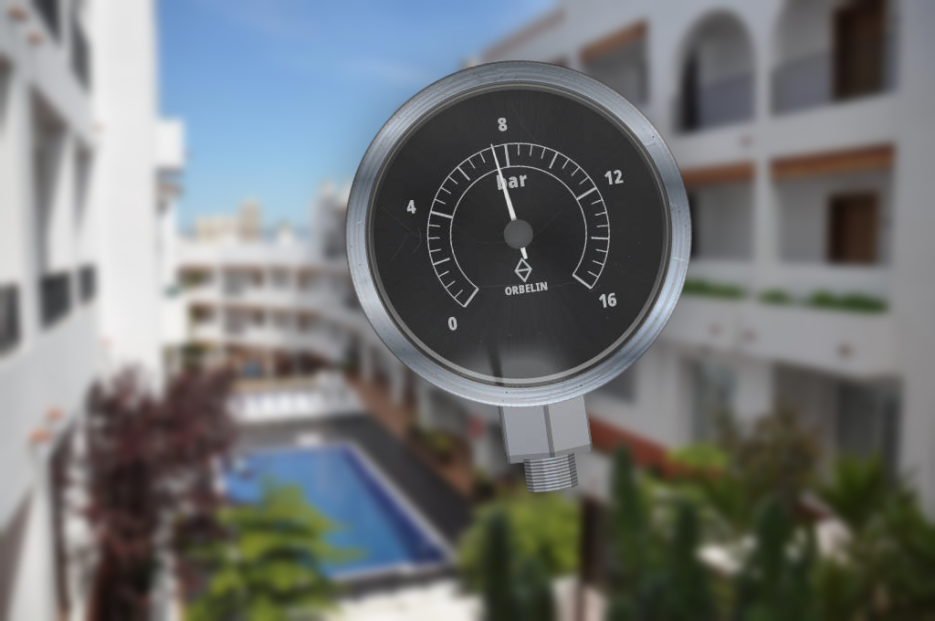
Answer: value=7.5 unit=bar
